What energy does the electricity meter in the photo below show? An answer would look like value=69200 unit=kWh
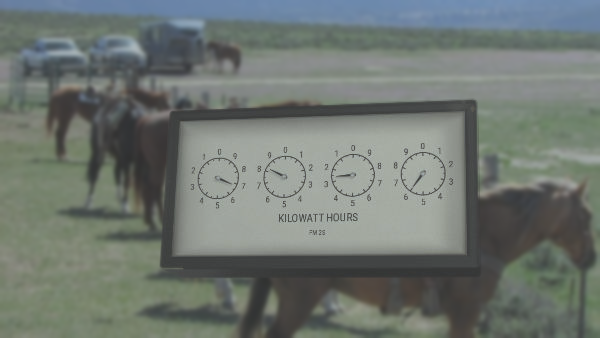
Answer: value=6826 unit=kWh
